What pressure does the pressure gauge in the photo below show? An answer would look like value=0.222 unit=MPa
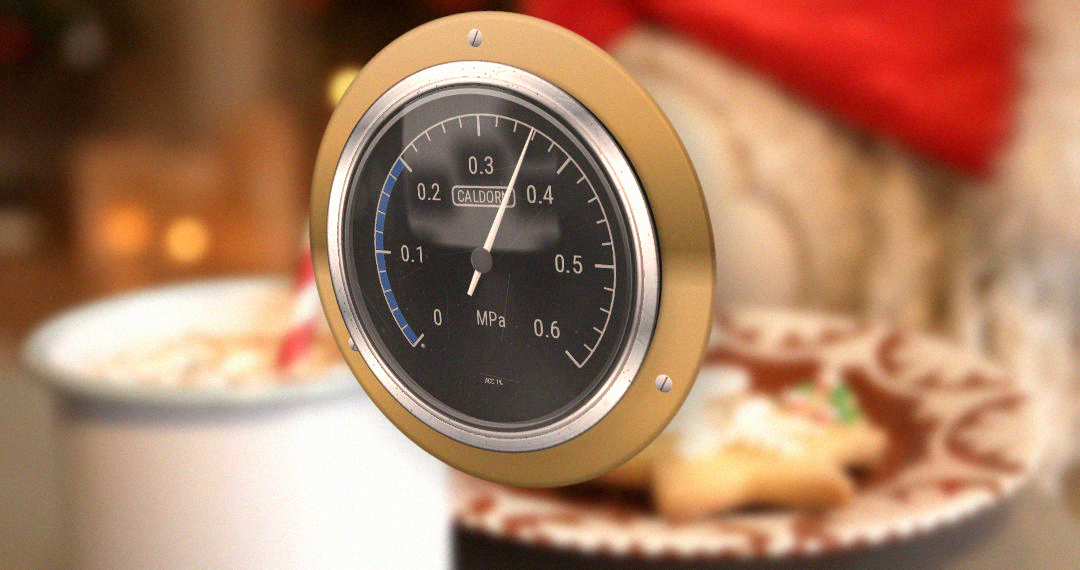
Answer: value=0.36 unit=MPa
